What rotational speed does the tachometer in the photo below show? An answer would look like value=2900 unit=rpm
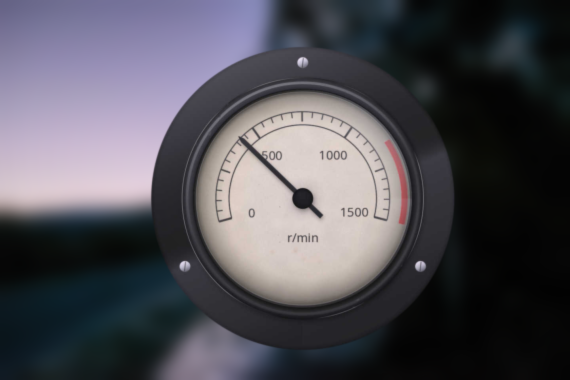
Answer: value=425 unit=rpm
